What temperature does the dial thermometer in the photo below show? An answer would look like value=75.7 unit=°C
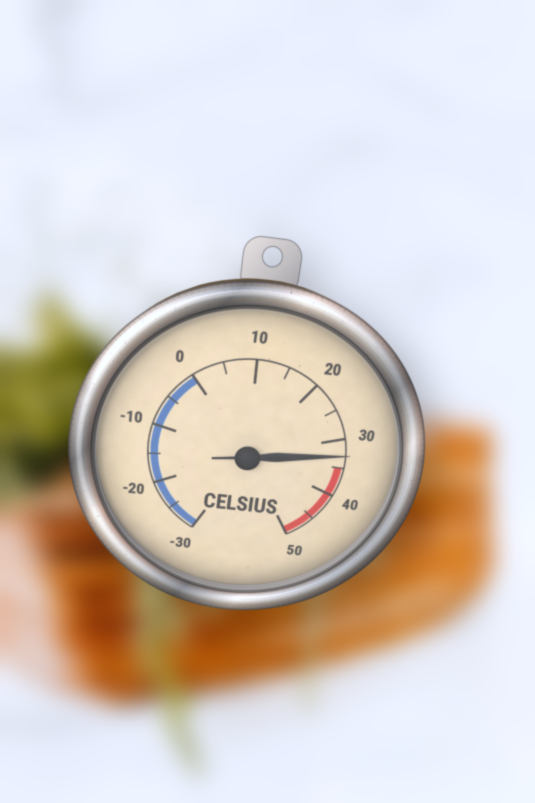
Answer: value=32.5 unit=°C
